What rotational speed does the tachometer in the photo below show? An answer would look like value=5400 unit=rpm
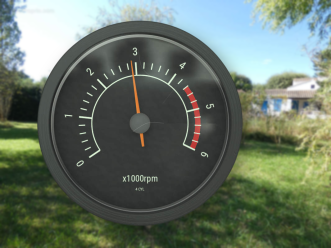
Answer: value=2900 unit=rpm
